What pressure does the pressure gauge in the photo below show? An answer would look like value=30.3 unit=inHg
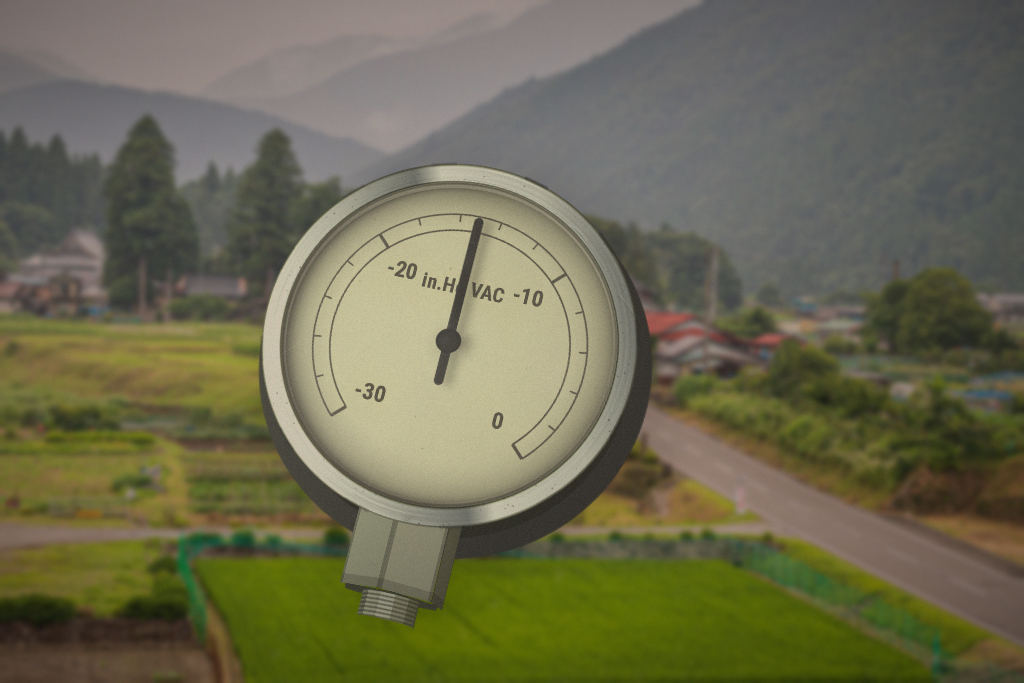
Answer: value=-15 unit=inHg
